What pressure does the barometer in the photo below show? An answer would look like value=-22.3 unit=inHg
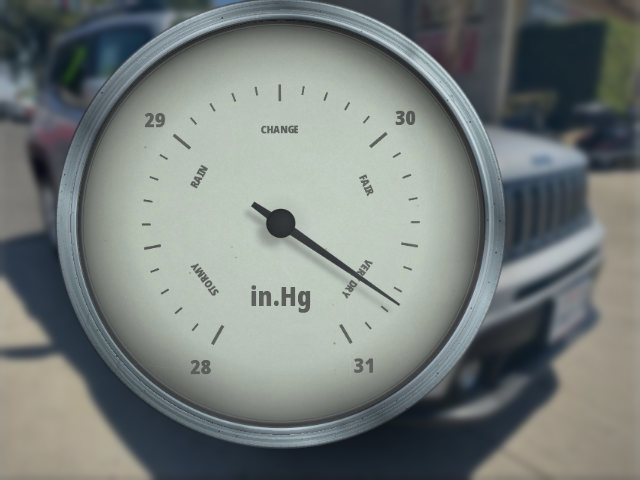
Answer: value=30.75 unit=inHg
